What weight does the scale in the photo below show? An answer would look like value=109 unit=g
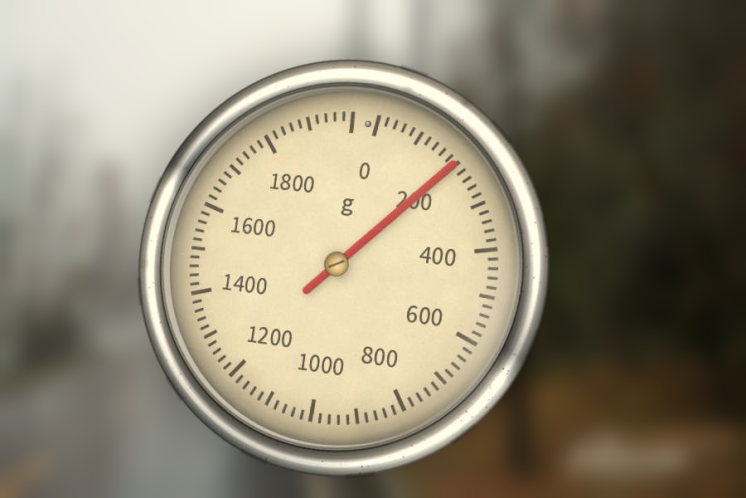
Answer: value=200 unit=g
